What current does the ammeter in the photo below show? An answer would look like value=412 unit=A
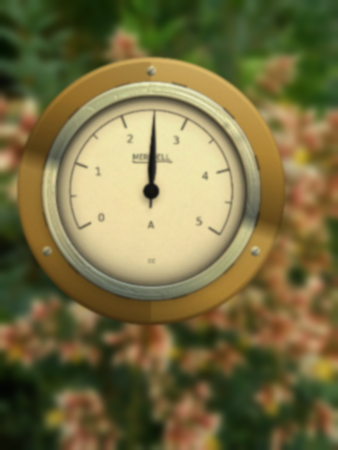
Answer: value=2.5 unit=A
